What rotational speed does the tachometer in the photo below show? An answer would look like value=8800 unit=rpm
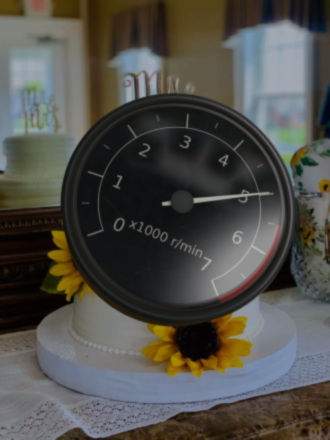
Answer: value=5000 unit=rpm
